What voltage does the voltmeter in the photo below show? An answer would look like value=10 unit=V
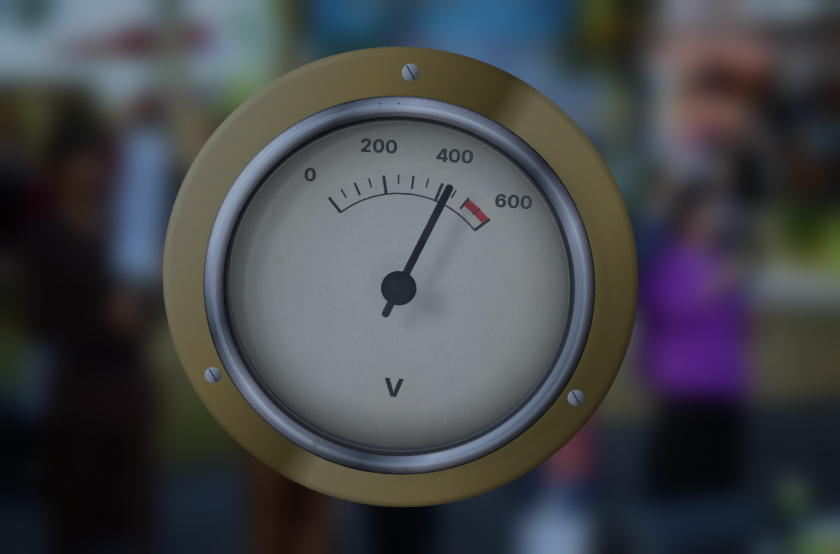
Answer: value=425 unit=V
